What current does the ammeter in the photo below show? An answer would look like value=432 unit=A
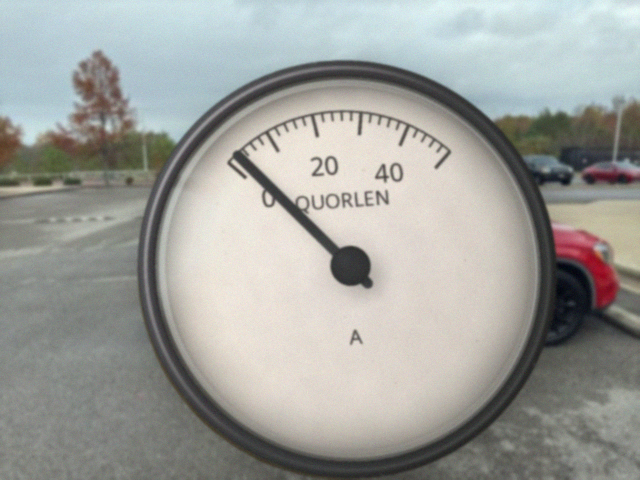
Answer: value=2 unit=A
